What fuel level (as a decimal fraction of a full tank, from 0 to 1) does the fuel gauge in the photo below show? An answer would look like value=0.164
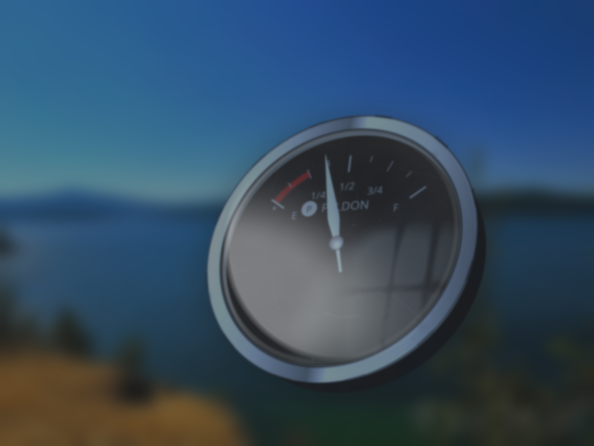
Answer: value=0.375
